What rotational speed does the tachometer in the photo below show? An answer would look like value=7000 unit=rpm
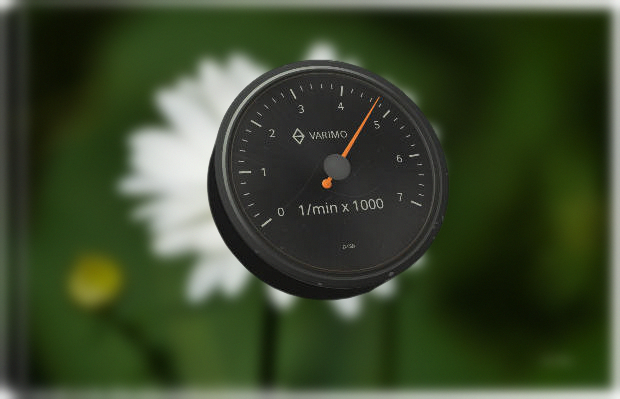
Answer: value=4700 unit=rpm
